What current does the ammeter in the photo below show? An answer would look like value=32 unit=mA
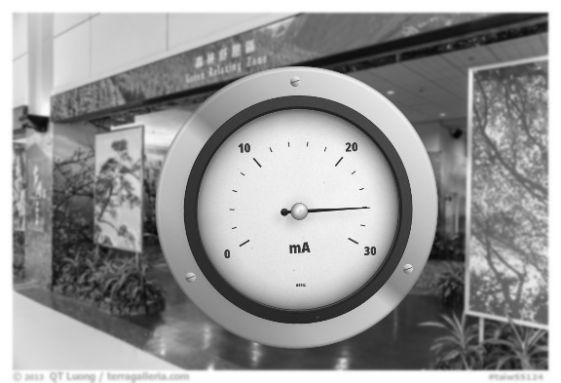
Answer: value=26 unit=mA
